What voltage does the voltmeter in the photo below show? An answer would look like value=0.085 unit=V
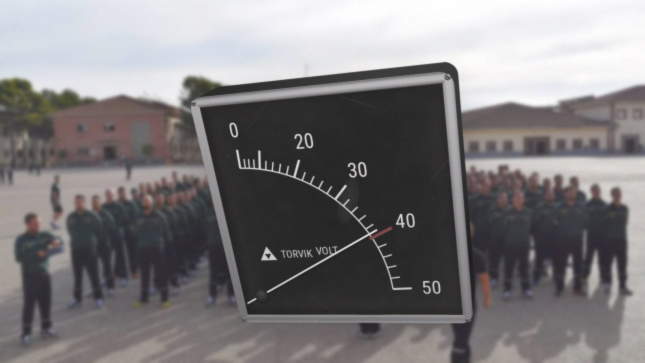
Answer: value=39 unit=V
